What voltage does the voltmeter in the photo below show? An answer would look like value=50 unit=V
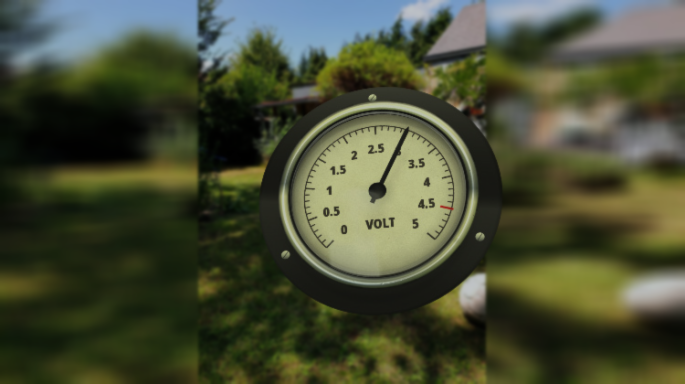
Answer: value=3 unit=V
